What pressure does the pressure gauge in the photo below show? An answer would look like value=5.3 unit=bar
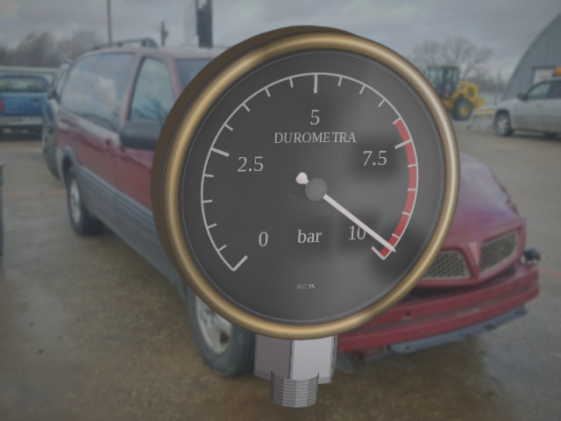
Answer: value=9.75 unit=bar
